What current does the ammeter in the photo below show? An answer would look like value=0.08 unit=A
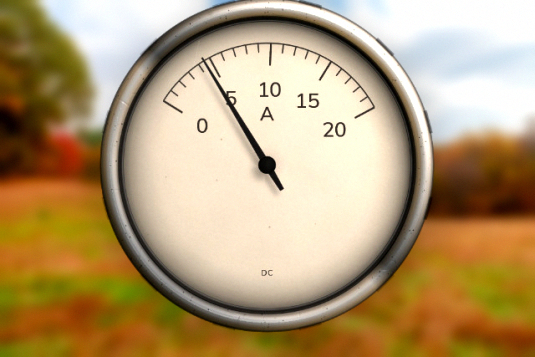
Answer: value=4.5 unit=A
